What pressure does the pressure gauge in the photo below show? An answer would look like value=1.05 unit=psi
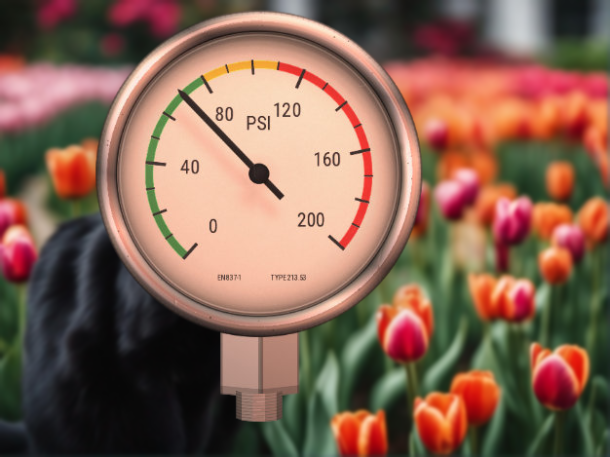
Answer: value=70 unit=psi
